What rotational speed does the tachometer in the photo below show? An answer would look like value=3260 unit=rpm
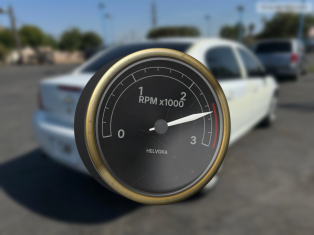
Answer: value=2500 unit=rpm
